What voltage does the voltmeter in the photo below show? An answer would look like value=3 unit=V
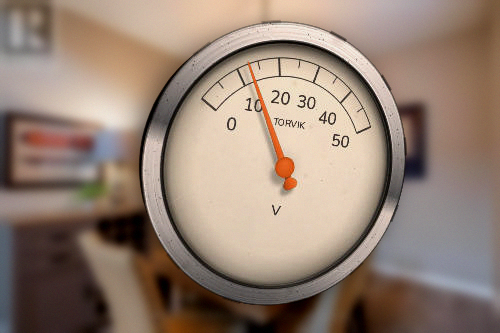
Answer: value=12.5 unit=V
